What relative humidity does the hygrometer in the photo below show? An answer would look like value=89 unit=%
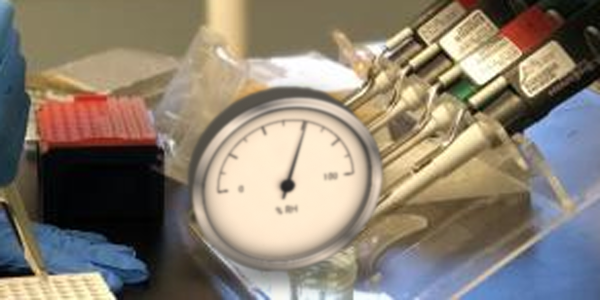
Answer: value=60 unit=%
